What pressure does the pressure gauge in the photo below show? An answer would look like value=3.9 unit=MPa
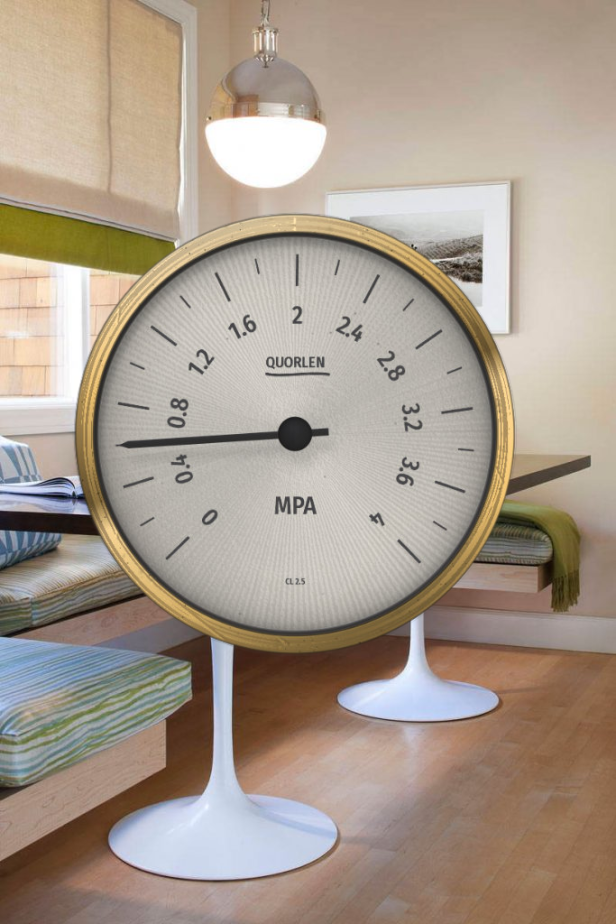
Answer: value=0.6 unit=MPa
